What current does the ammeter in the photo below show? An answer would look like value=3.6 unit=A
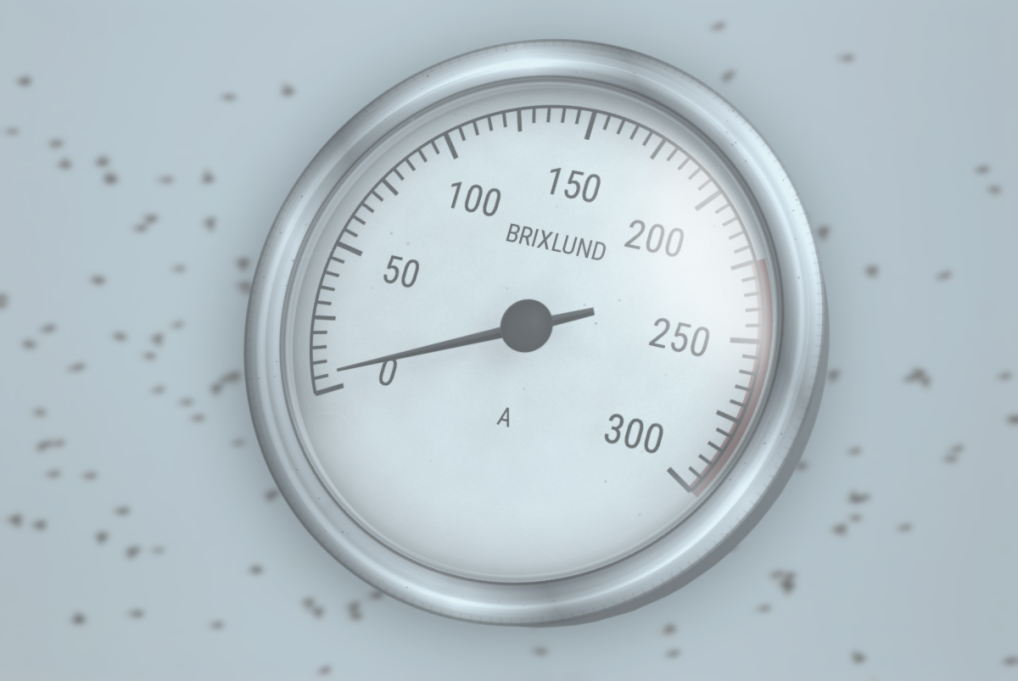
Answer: value=5 unit=A
